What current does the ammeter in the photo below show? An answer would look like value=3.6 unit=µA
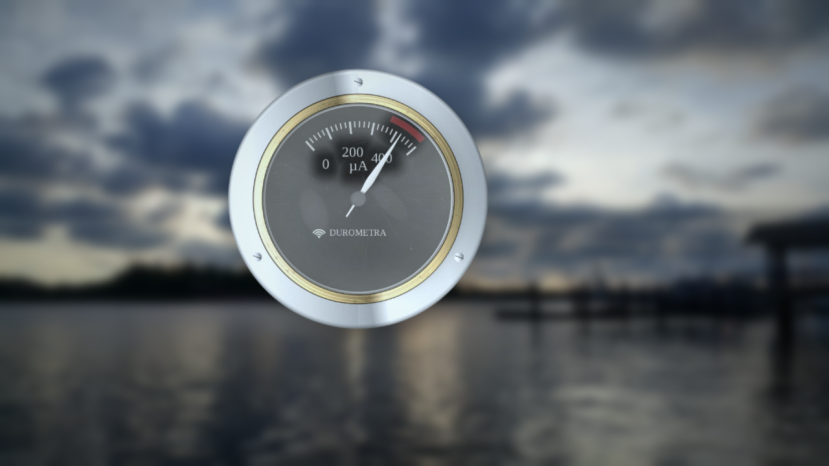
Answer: value=420 unit=µA
